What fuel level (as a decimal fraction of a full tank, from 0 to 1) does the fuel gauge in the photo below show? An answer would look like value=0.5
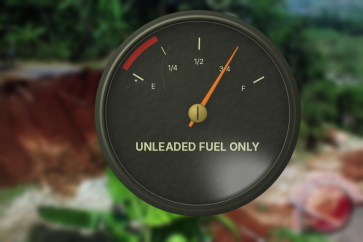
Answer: value=0.75
